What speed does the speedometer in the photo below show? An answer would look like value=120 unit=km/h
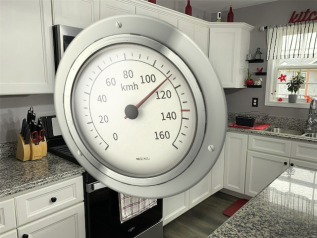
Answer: value=112.5 unit=km/h
